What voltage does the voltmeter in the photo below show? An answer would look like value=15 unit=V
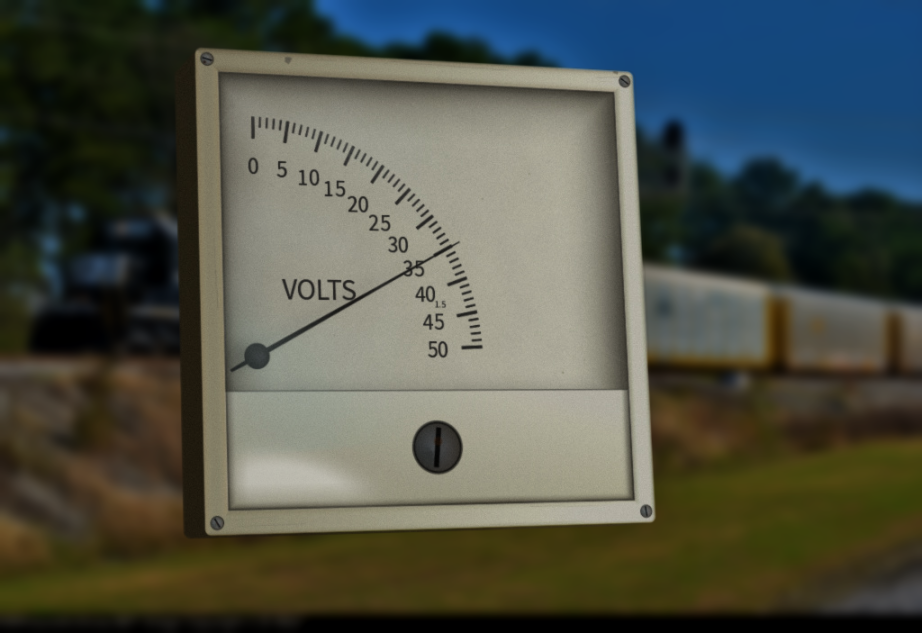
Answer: value=35 unit=V
